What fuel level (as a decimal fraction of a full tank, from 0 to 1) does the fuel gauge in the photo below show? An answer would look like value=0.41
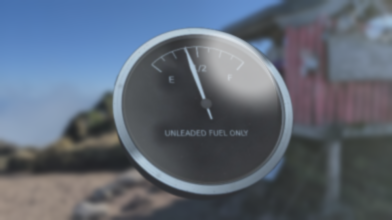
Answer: value=0.375
